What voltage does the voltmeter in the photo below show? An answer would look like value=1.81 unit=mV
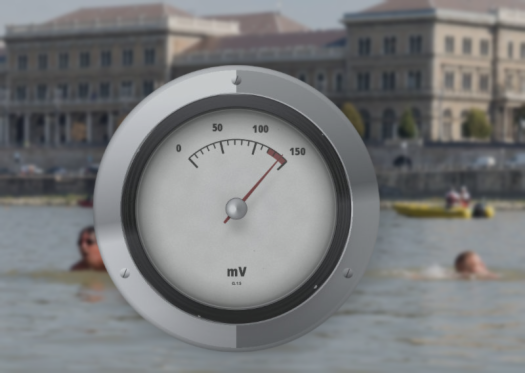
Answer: value=140 unit=mV
